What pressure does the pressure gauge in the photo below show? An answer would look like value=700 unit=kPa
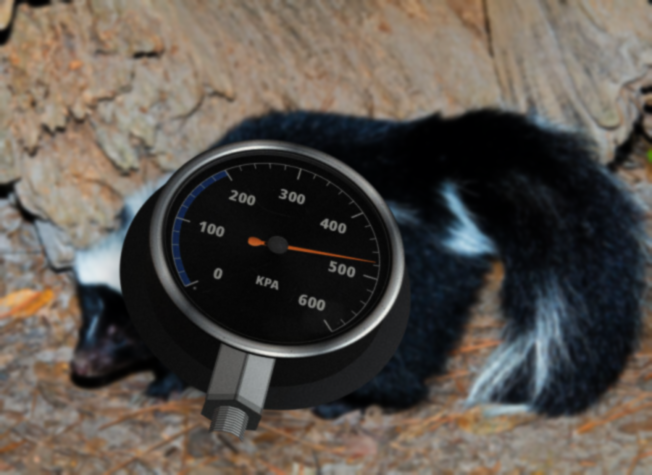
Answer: value=480 unit=kPa
